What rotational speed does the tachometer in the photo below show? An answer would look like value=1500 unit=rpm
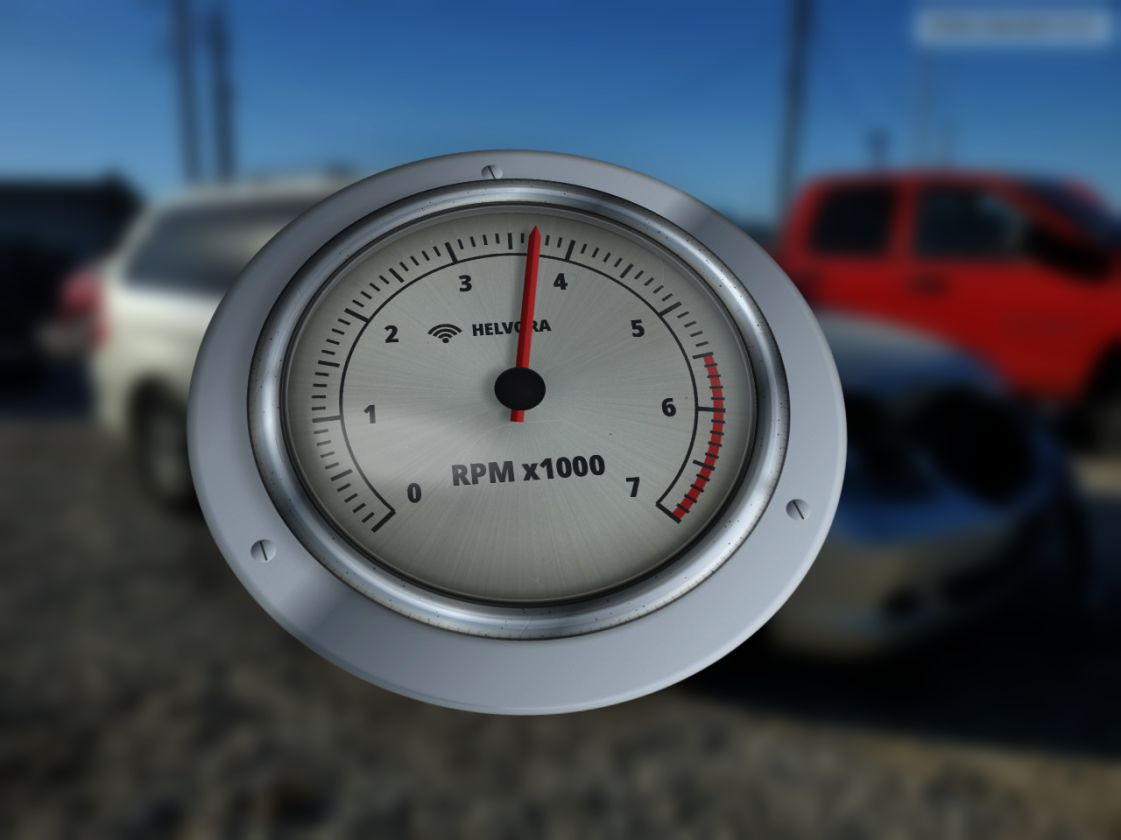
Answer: value=3700 unit=rpm
